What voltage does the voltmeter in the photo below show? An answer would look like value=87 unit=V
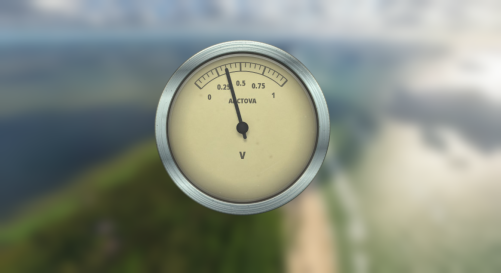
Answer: value=0.35 unit=V
